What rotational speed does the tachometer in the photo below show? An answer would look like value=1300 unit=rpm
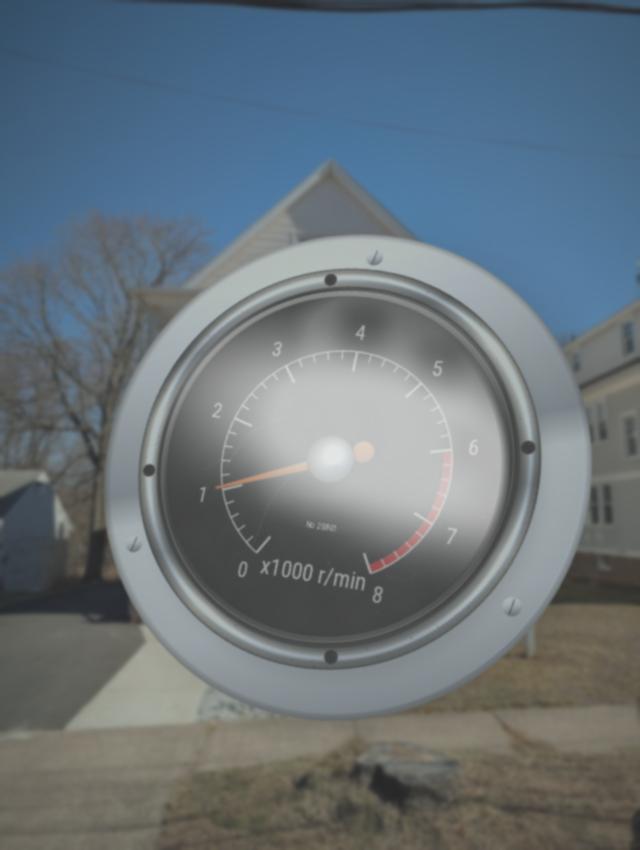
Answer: value=1000 unit=rpm
